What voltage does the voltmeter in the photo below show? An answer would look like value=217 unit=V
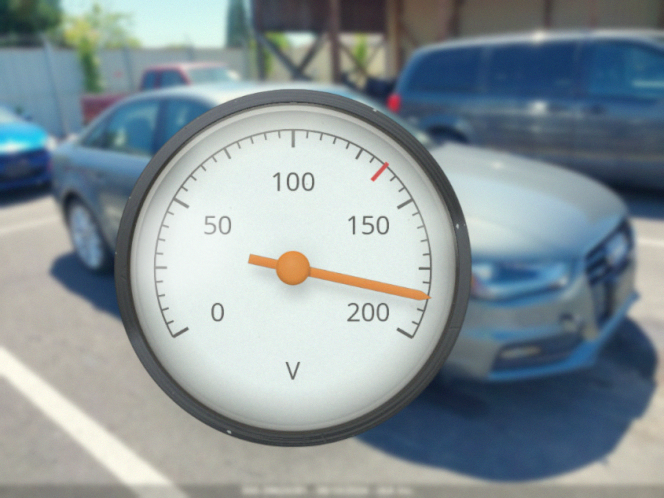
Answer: value=185 unit=V
